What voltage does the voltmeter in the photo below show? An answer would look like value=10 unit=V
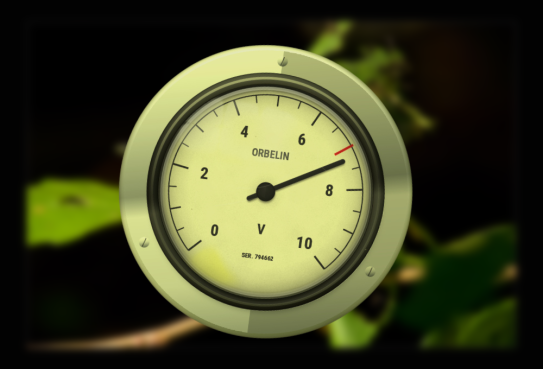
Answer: value=7.25 unit=V
